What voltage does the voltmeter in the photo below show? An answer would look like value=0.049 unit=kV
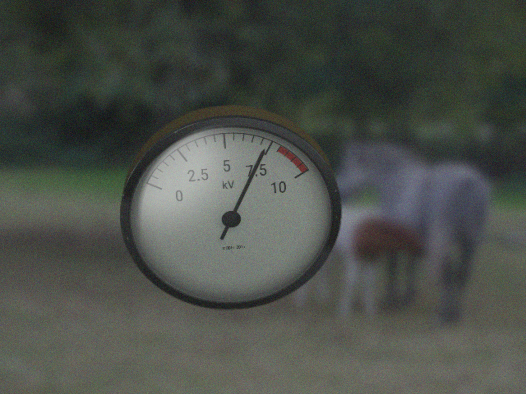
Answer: value=7.25 unit=kV
